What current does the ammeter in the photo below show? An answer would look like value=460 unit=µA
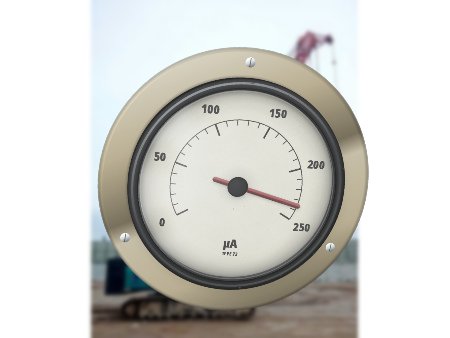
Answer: value=235 unit=µA
